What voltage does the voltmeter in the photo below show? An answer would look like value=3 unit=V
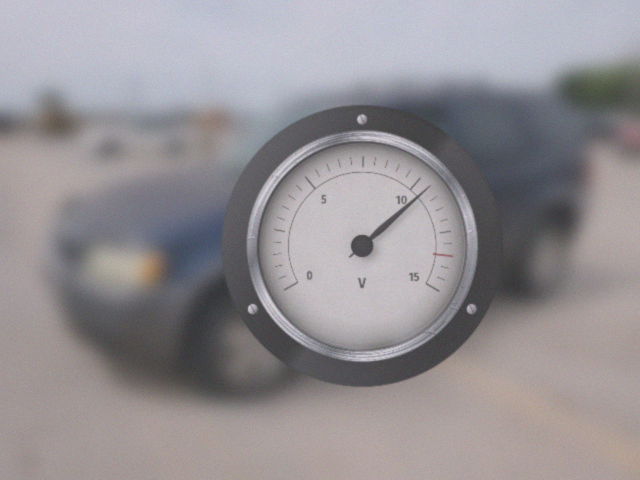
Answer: value=10.5 unit=V
